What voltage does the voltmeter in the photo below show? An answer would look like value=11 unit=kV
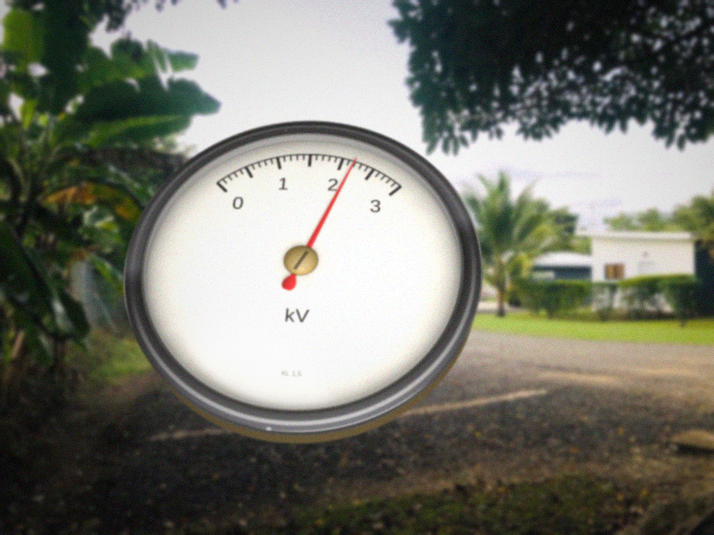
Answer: value=2.2 unit=kV
